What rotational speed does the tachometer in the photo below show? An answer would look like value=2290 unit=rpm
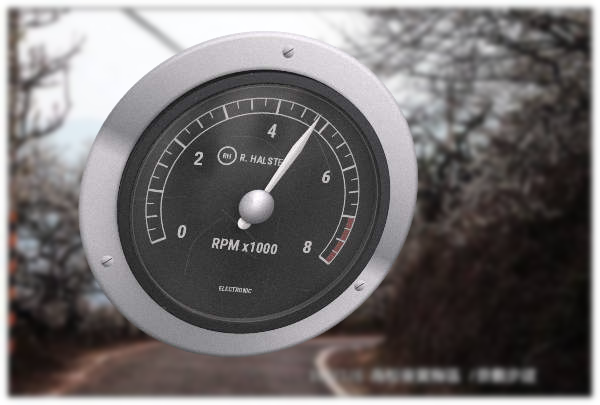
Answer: value=4750 unit=rpm
